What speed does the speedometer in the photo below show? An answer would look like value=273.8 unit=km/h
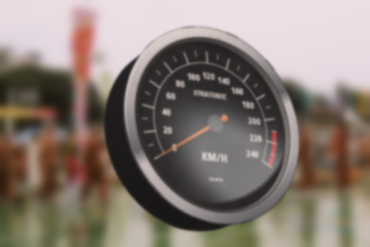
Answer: value=0 unit=km/h
